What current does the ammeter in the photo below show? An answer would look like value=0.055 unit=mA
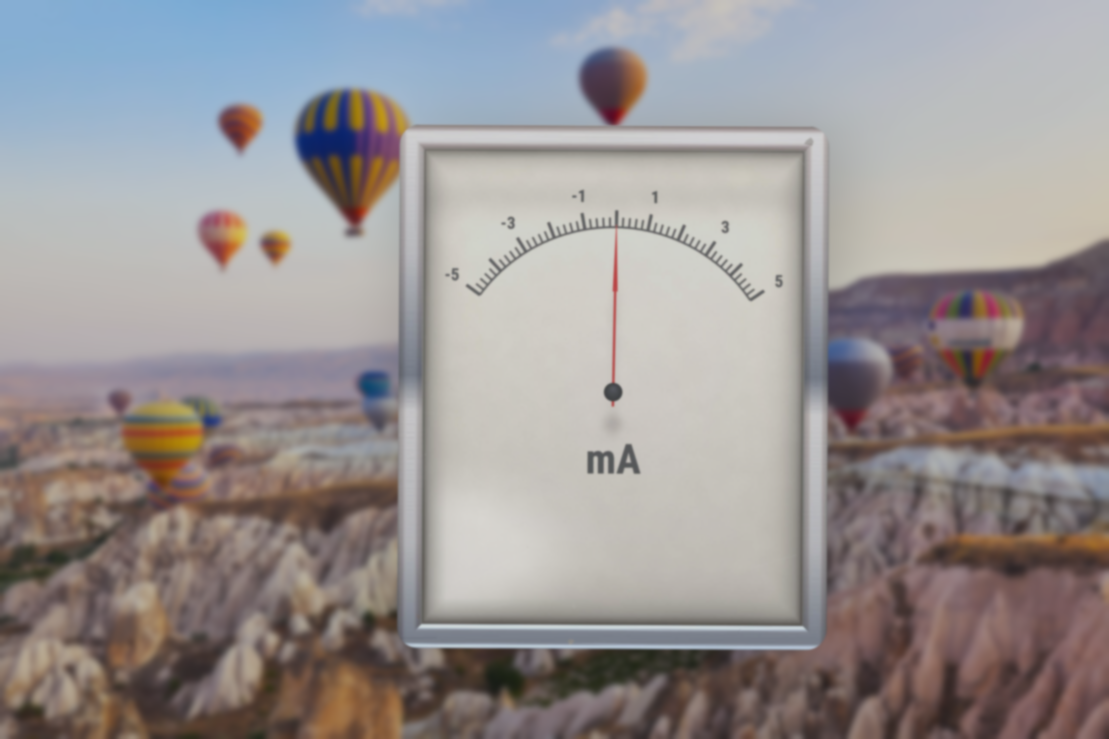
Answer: value=0 unit=mA
